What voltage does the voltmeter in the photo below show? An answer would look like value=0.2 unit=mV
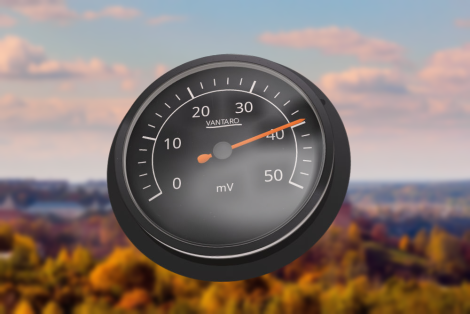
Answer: value=40 unit=mV
